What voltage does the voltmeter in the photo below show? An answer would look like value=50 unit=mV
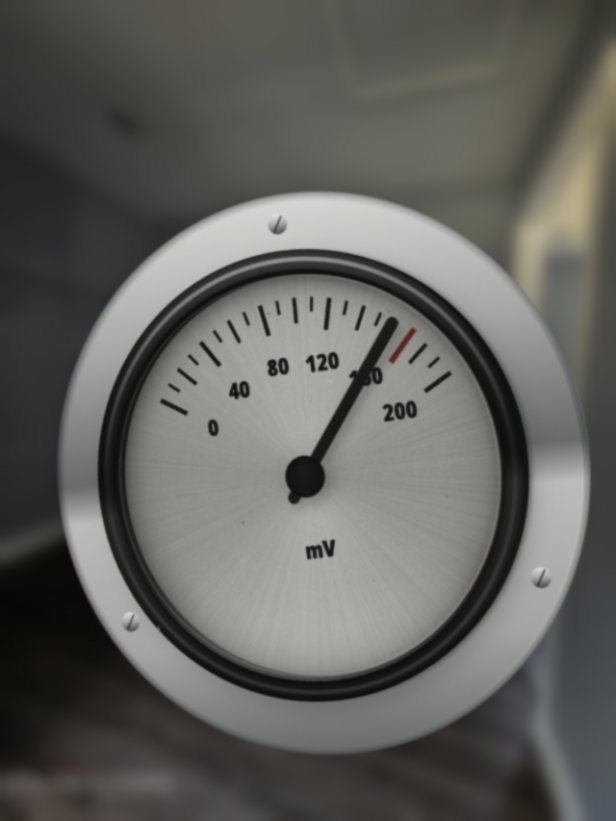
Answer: value=160 unit=mV
